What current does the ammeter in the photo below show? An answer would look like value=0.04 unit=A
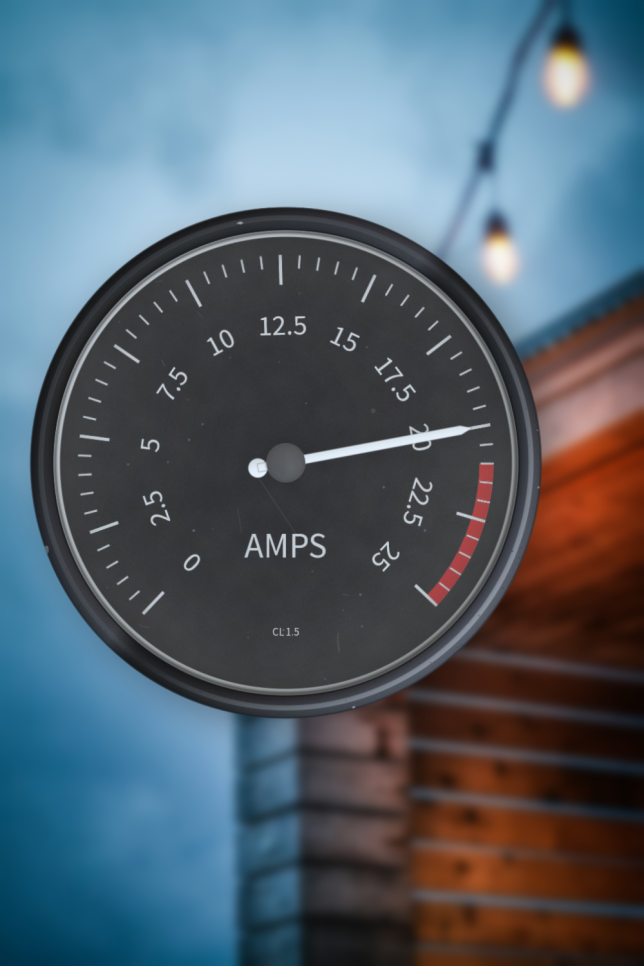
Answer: value=20 unit=A
